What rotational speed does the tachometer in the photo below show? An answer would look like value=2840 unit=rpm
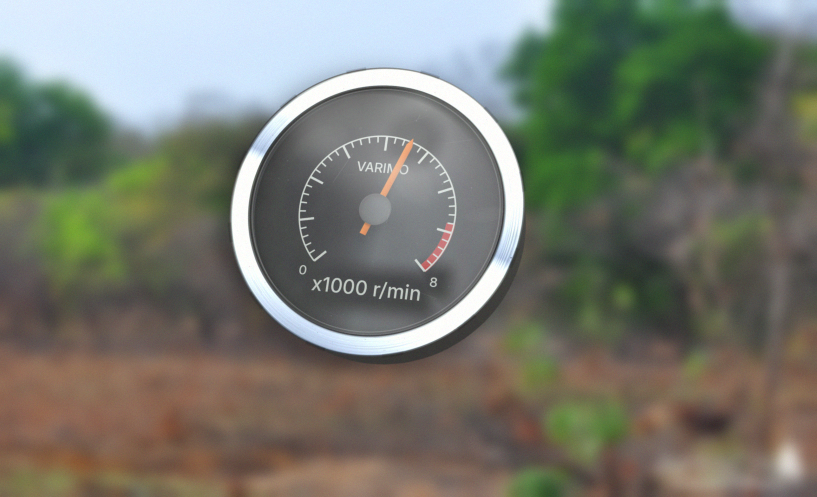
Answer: value=4600 unit=rpm
